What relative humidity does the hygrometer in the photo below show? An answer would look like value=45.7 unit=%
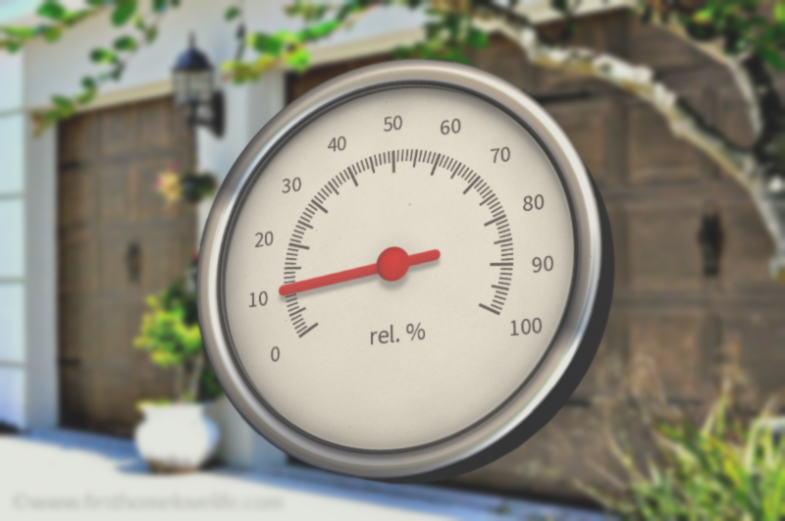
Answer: value=10 unit=%
